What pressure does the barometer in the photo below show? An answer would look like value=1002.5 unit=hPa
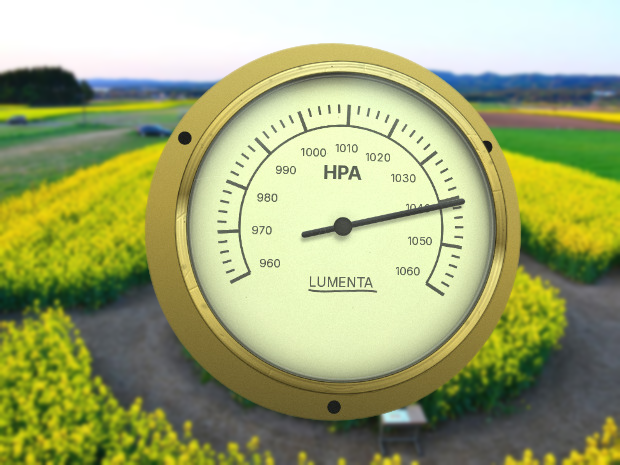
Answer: value=1041 unit=hPa
